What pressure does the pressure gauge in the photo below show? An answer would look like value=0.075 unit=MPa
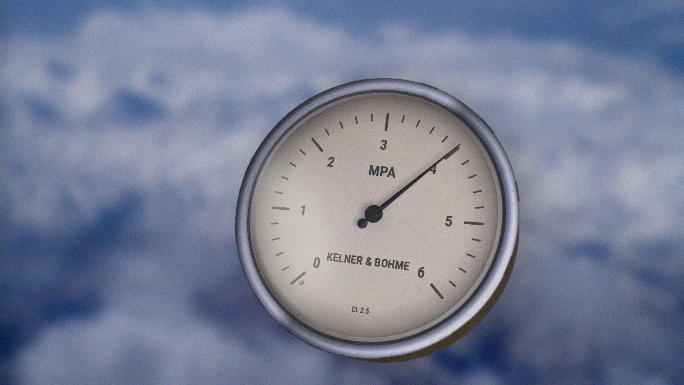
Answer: value=4 unit=MPa
